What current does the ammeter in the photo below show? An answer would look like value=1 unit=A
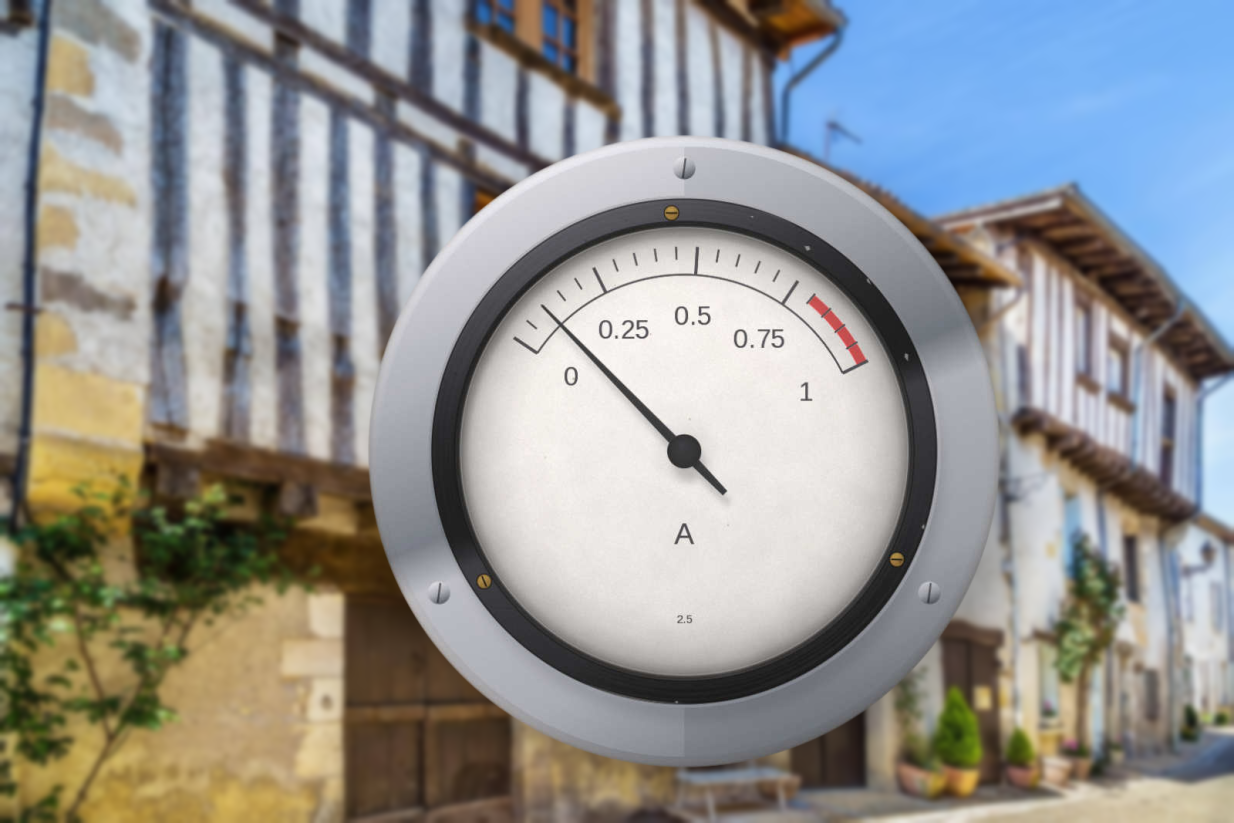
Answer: value=0.1 unit=A
